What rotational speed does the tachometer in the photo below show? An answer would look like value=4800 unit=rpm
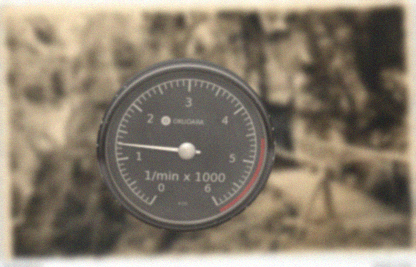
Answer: value=1300 unit=rpm
